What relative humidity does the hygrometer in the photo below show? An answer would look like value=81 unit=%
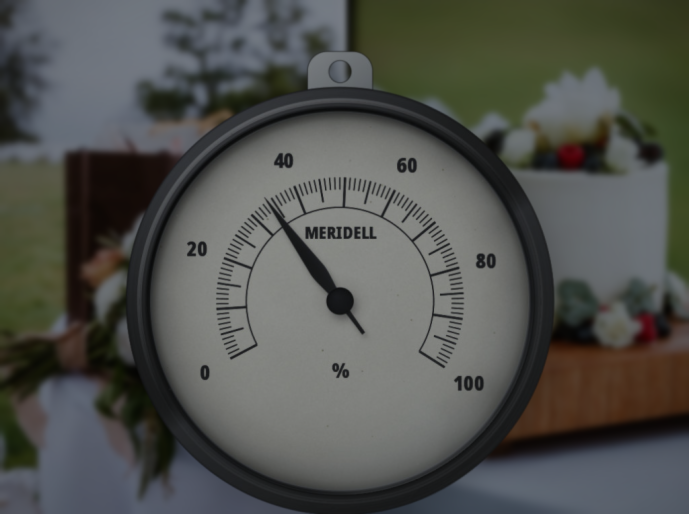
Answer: value=34 unit=%
